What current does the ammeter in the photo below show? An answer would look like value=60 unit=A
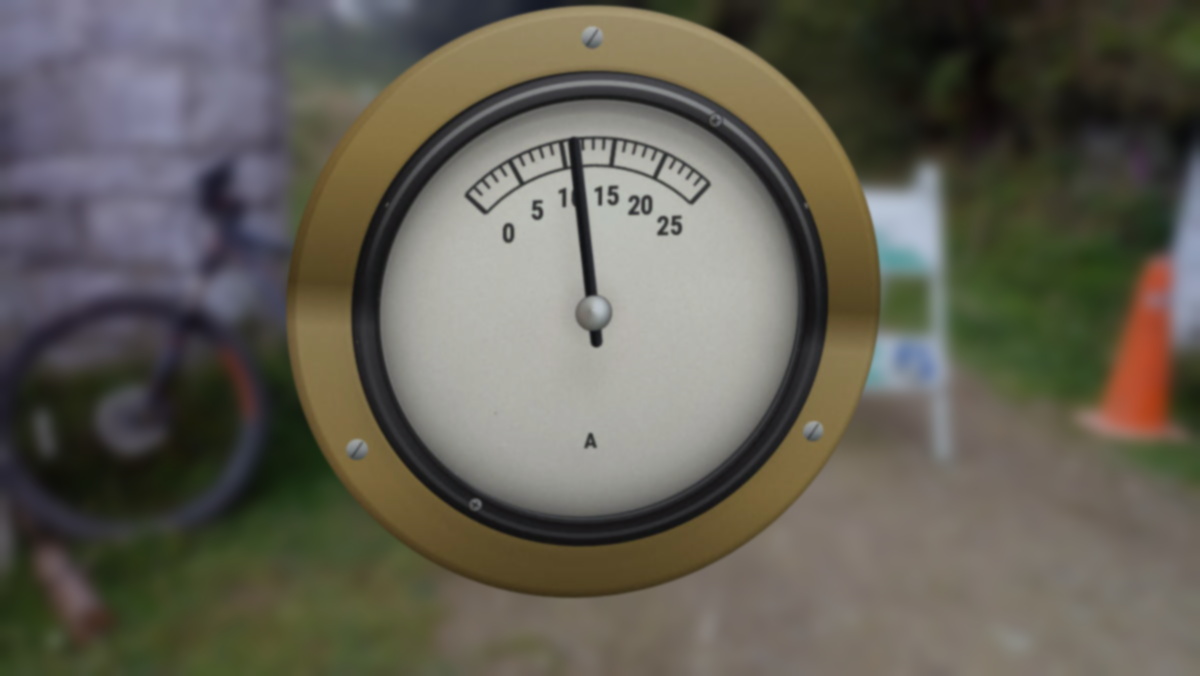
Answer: value=11 unit=A
